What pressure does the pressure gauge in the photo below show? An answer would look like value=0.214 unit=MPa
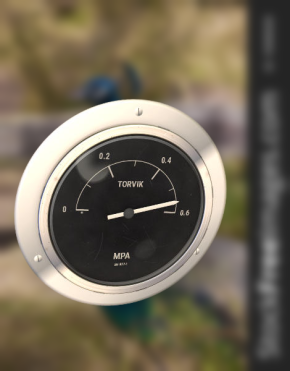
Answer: value=0.55 unit=MPa
